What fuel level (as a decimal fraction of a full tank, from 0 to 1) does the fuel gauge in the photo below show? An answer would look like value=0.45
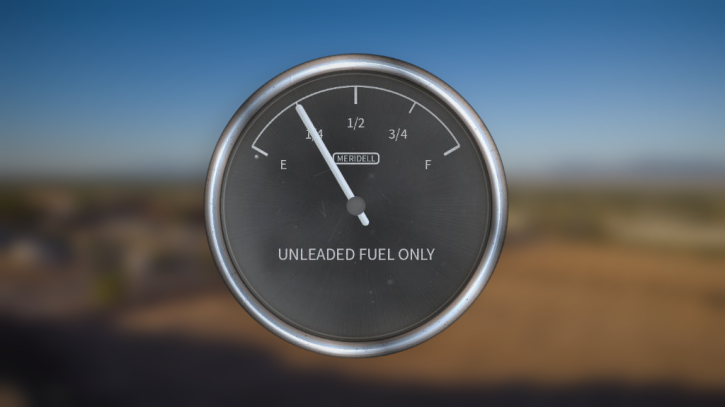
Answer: value=0.25
